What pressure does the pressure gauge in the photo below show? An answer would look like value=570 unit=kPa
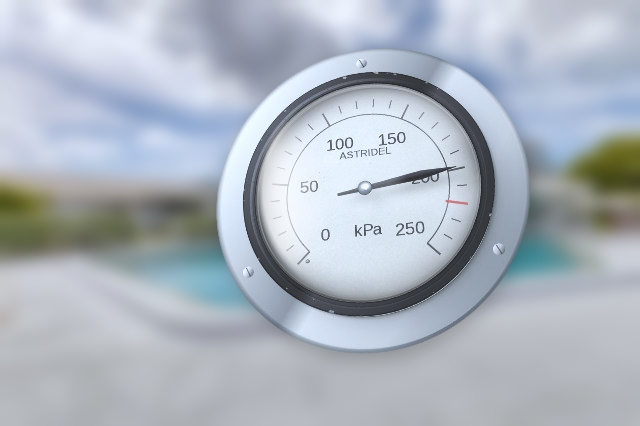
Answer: value=200 unit=kPa
